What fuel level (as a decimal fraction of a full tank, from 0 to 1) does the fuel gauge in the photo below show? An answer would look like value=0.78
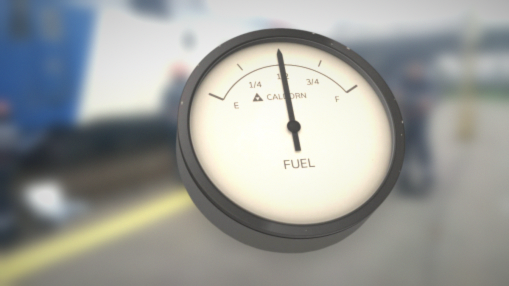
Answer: value=0.5
